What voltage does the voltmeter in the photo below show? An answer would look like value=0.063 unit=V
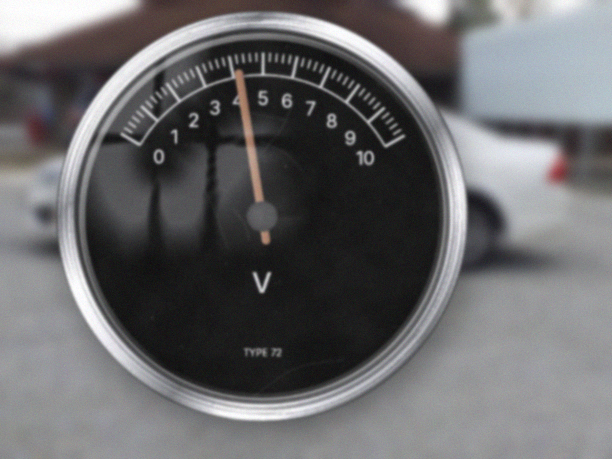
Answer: value=4.2 unit=V
